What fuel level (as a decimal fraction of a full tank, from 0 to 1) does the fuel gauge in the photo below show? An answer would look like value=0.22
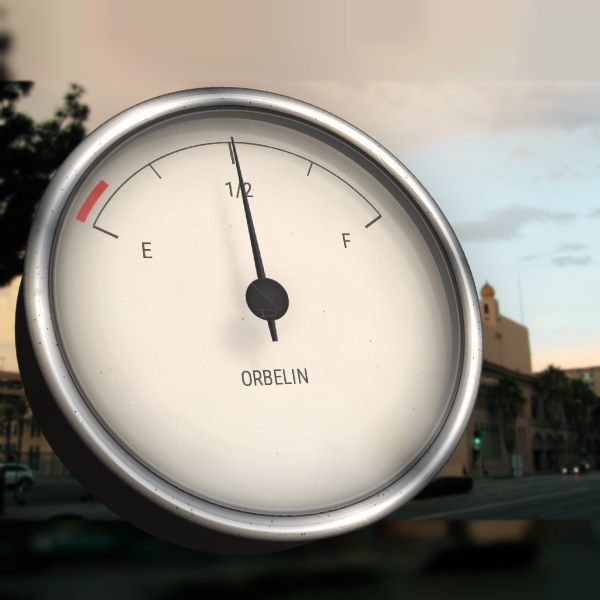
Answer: value=0.5
